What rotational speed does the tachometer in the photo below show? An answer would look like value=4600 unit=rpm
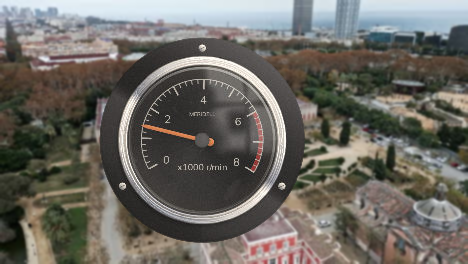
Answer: value=1400 unit=rpm
